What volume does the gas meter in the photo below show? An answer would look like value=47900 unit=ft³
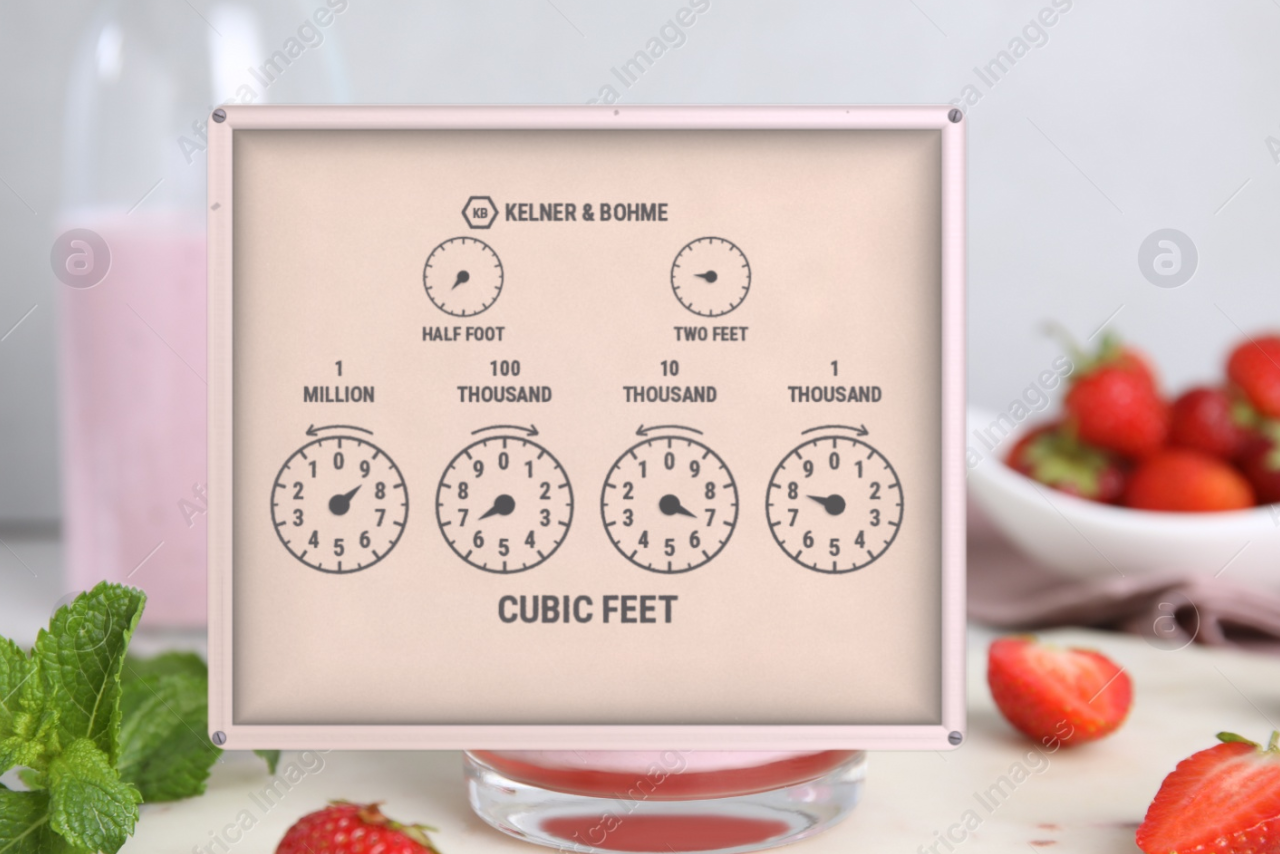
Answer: value=866800 unit=ft³
